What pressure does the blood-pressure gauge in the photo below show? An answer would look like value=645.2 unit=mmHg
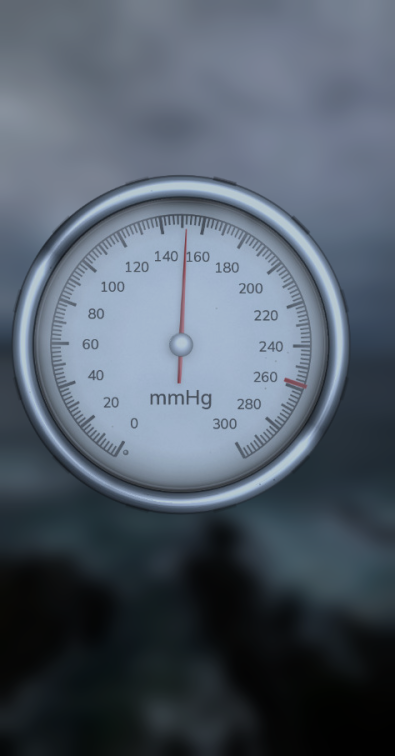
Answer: value=152 unit=mmHg
